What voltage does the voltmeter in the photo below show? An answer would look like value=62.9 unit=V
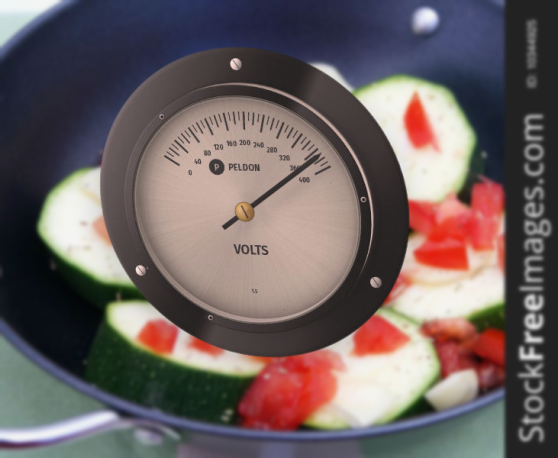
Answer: value=370 unit=V
